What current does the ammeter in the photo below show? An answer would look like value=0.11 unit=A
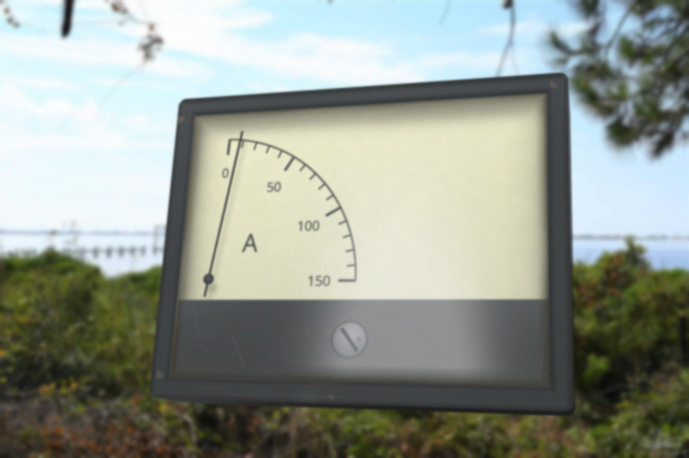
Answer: value=10 unit=A
